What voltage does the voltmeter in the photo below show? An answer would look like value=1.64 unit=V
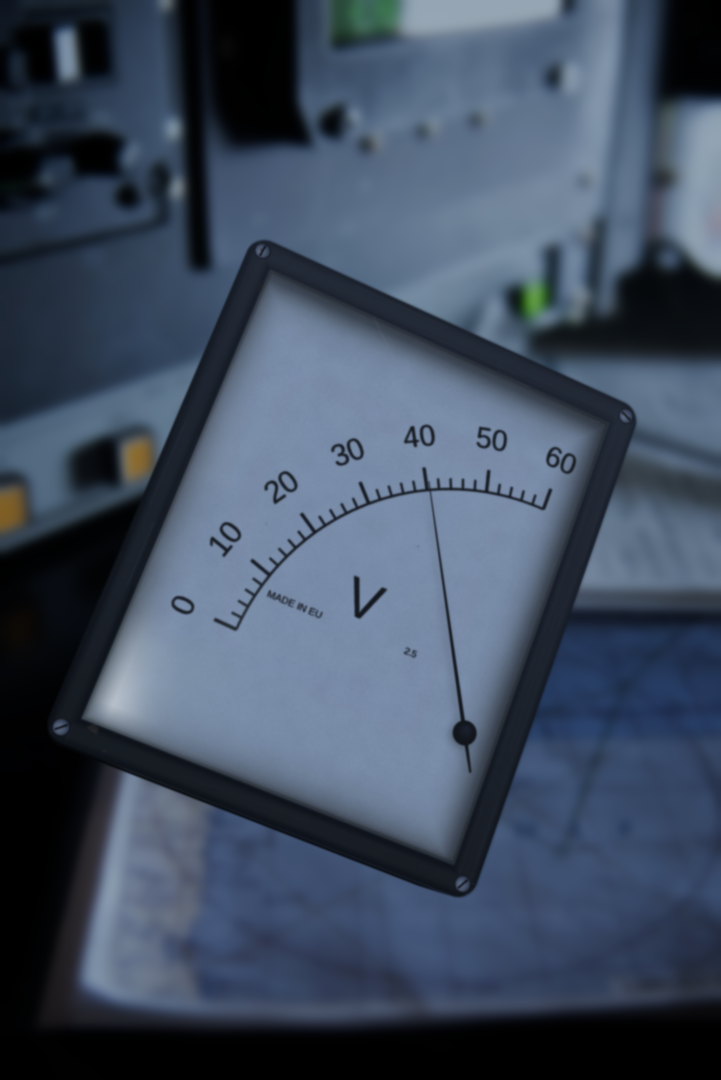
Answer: value=40 unit=V
